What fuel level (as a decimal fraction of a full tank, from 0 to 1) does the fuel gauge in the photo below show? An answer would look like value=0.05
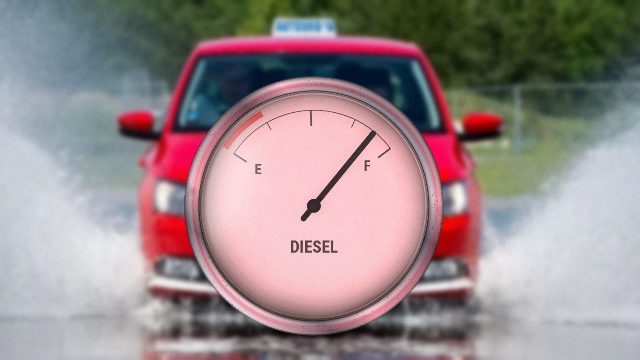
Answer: value=0.875
